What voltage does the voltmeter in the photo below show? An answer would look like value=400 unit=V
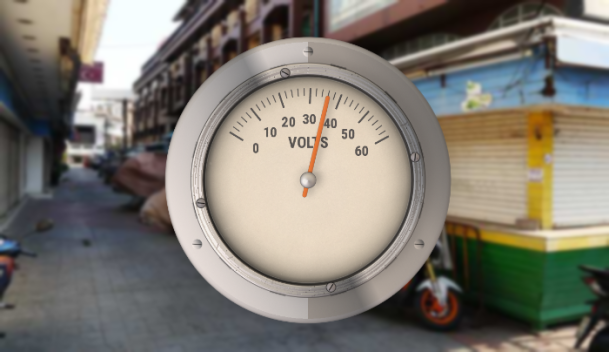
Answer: value=36 unit=V
